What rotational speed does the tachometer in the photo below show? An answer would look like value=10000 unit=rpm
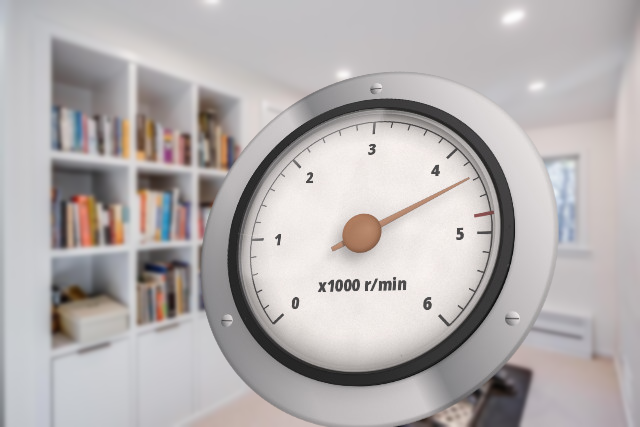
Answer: value=4400 unit=rpm
